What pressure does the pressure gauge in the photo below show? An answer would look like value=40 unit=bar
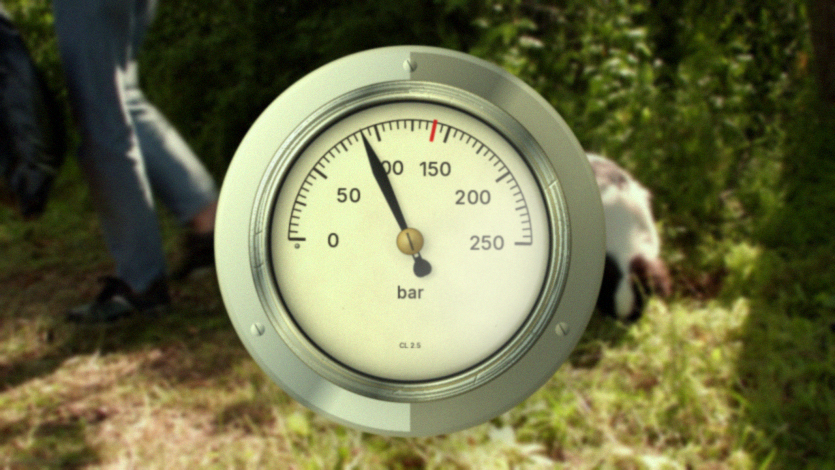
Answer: value=90 unit=bar
